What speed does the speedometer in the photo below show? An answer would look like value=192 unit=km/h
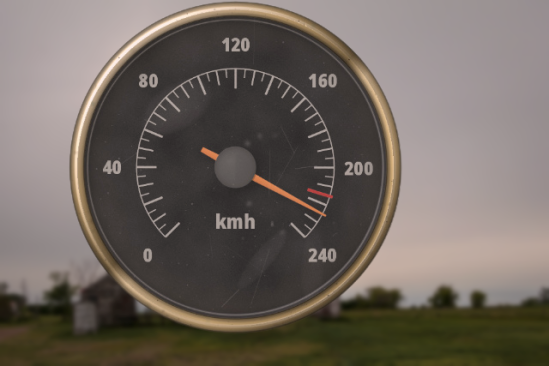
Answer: value=225 unit=km/h
